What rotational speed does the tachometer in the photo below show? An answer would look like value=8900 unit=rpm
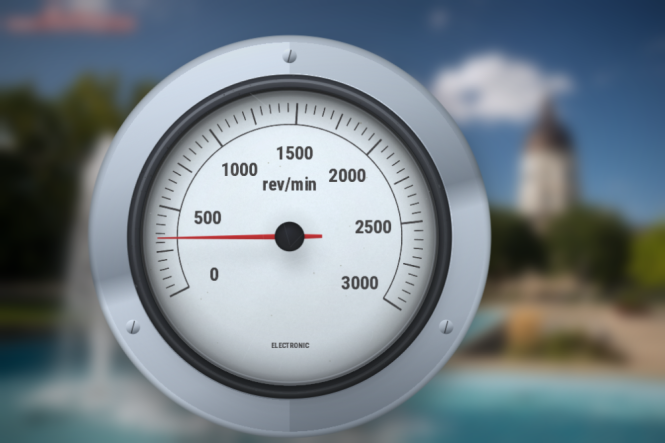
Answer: value=325 unit=rpm
